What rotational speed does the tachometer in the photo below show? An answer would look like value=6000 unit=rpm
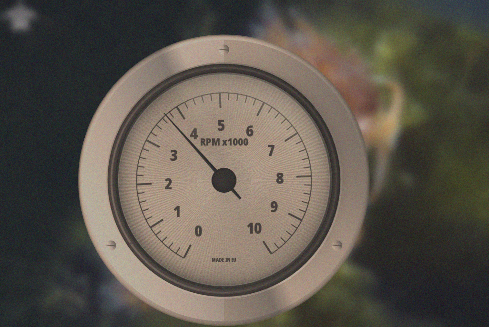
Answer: value=3700 unit=rpm
